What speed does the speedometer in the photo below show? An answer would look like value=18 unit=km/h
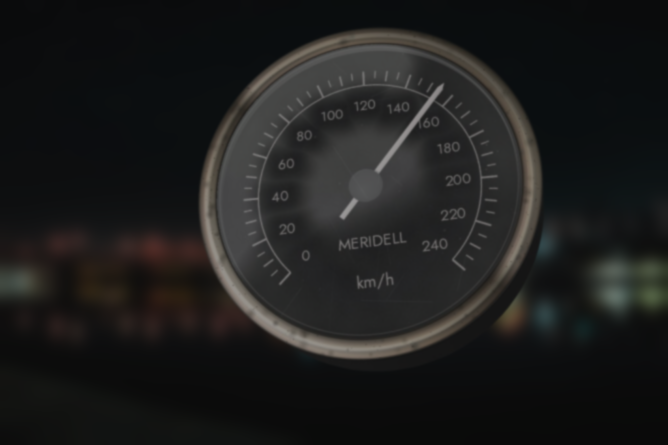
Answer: value=155 unit=km/h
